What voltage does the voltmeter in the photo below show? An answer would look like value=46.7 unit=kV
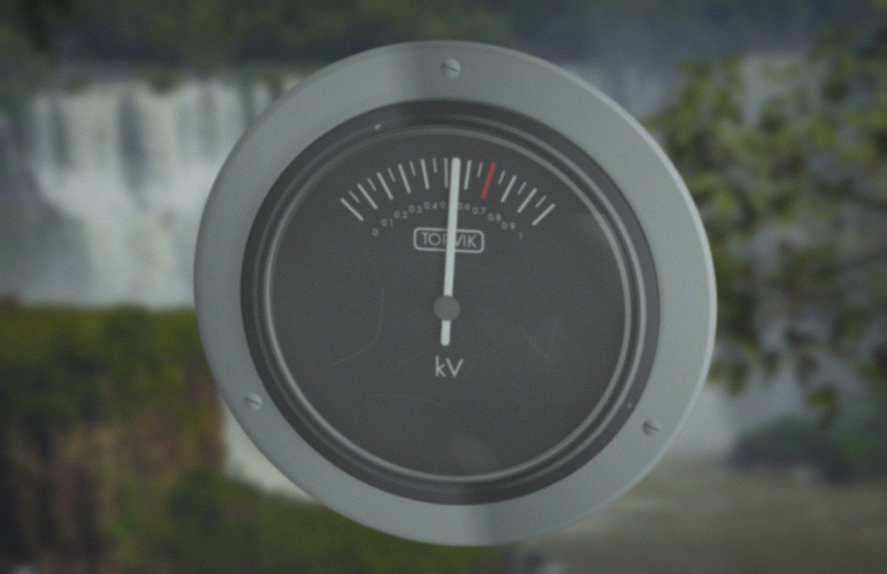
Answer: value=0.55 unit=kV
